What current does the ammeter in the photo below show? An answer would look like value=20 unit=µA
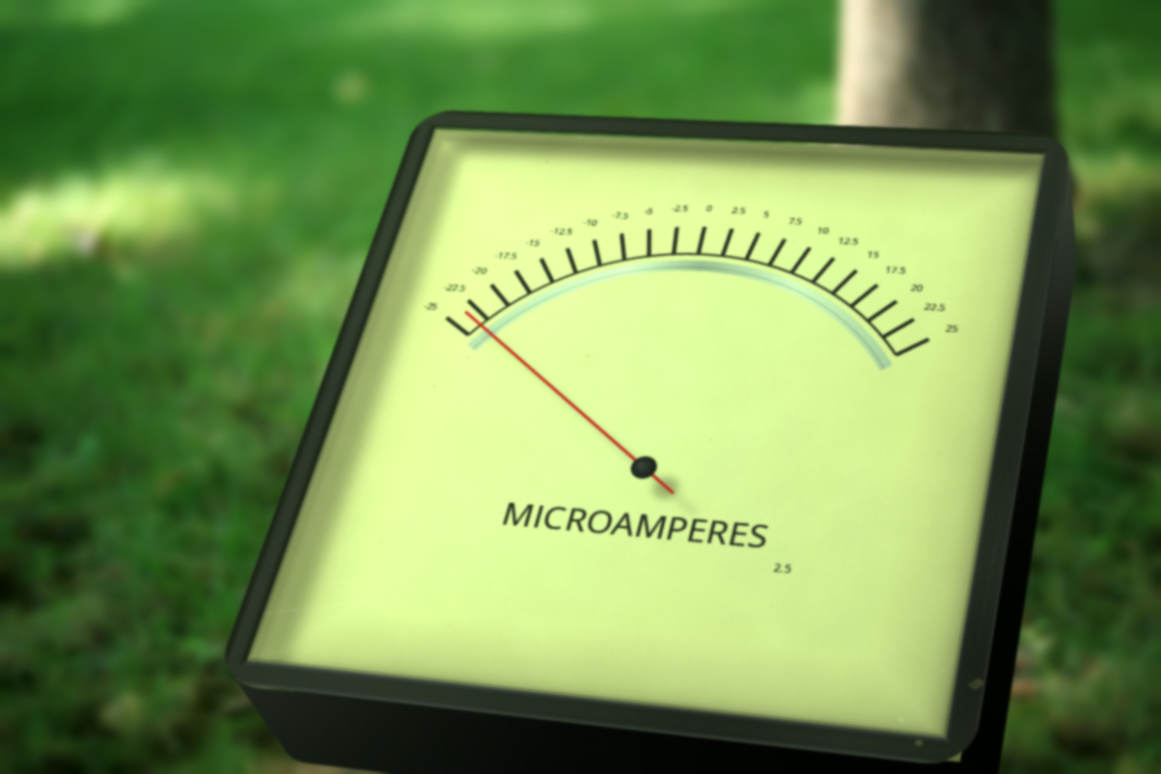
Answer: value=-23.75 unit=µA
